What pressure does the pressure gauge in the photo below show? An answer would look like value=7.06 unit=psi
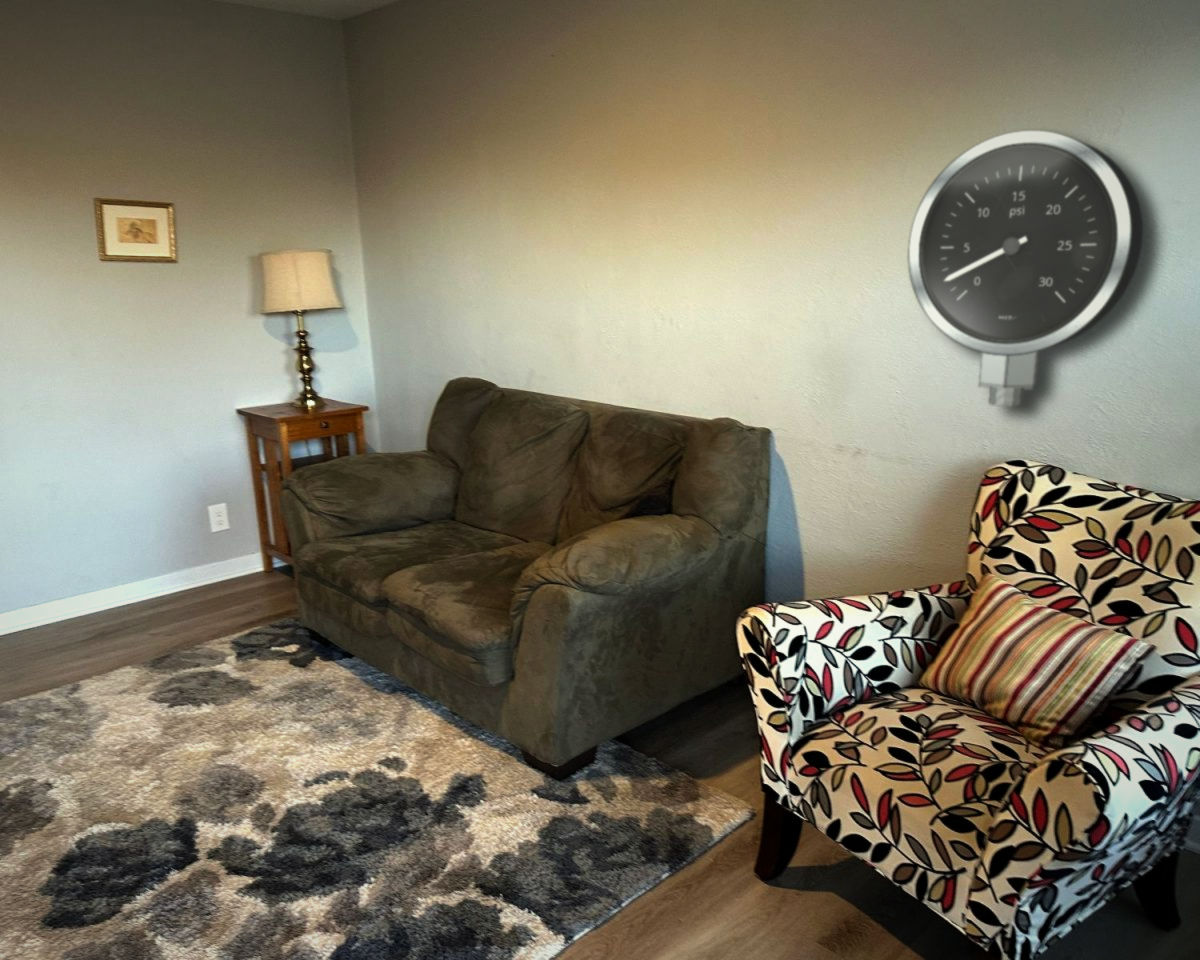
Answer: value=2 unit=psi
